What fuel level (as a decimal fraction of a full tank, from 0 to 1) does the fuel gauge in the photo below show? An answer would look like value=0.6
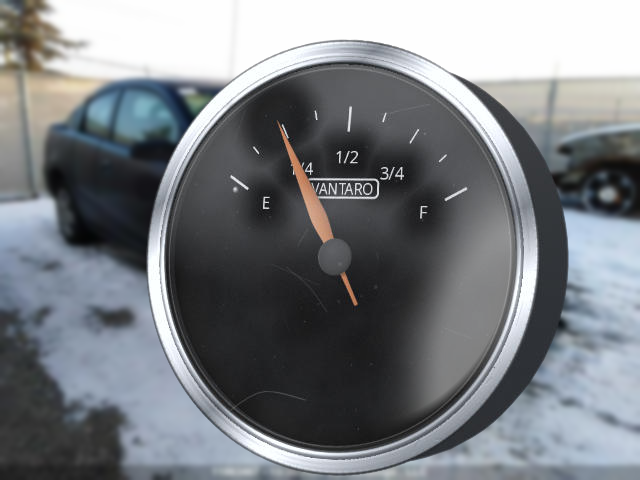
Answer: value=0.25
